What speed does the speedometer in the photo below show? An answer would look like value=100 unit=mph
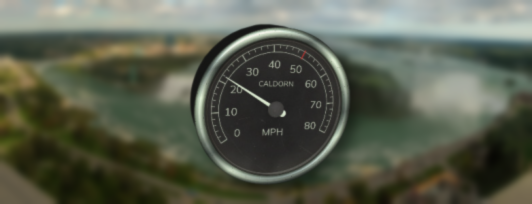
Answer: value=22 unit=mph
